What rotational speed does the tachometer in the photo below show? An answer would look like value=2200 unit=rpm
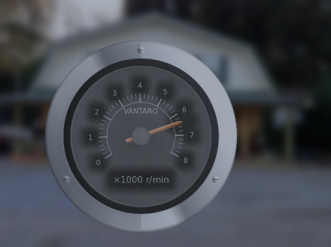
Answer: value=6400 unit=rpm
